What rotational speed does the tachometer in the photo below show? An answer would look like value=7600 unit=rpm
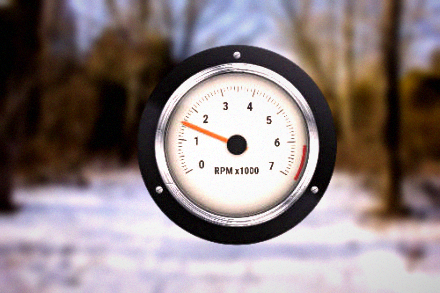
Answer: value=1500 unit=rpm
